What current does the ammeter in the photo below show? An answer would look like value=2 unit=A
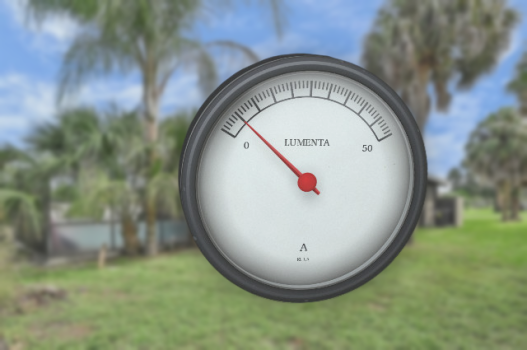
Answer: value=5 unit=A
